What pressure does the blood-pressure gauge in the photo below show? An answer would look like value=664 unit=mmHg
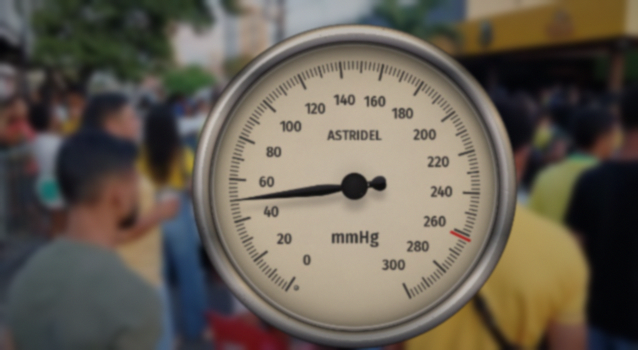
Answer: value=50 unit=mmHg
